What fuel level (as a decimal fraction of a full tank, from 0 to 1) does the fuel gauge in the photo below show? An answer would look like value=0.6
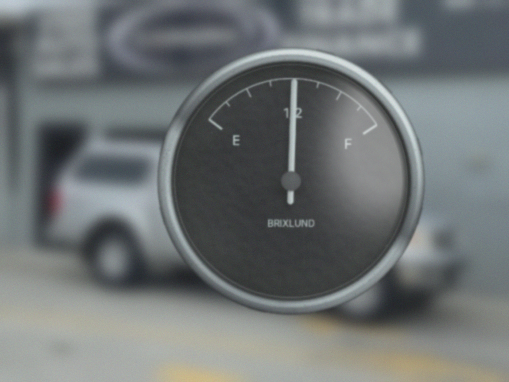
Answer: value=0.5
